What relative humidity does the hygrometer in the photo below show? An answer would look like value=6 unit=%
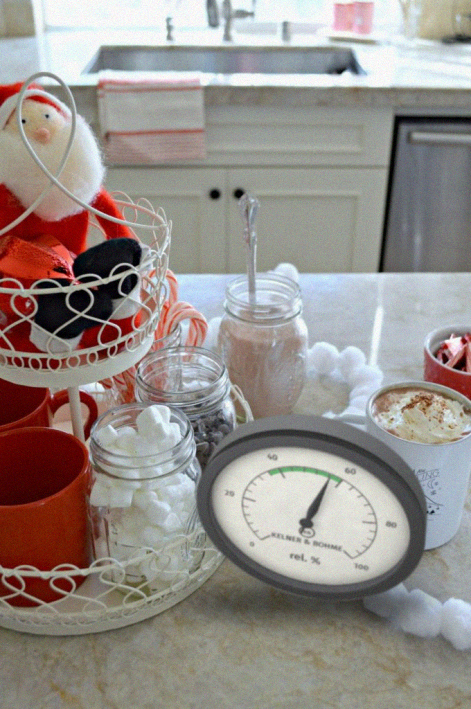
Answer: value=56 unit=%
